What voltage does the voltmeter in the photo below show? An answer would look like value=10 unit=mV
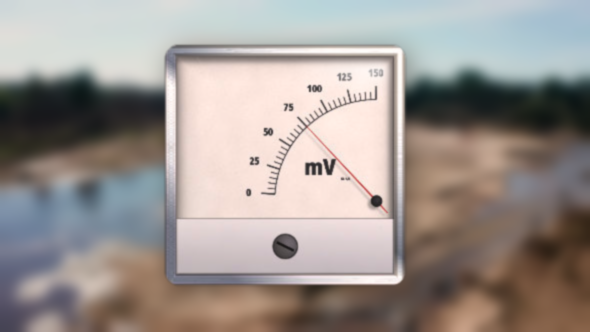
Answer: value=75 unit=mV
